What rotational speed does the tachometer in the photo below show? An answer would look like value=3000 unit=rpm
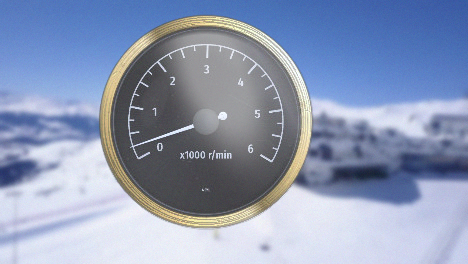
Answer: value=250 unit=rpm
